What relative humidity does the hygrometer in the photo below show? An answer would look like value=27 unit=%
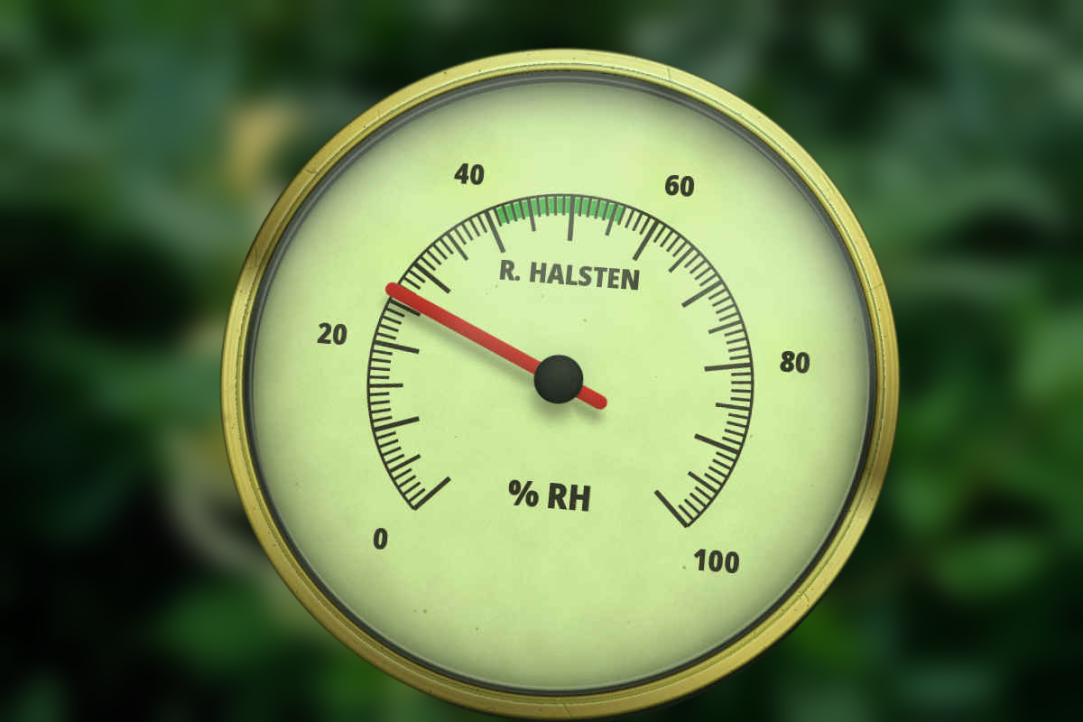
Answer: value=26 unit=%
